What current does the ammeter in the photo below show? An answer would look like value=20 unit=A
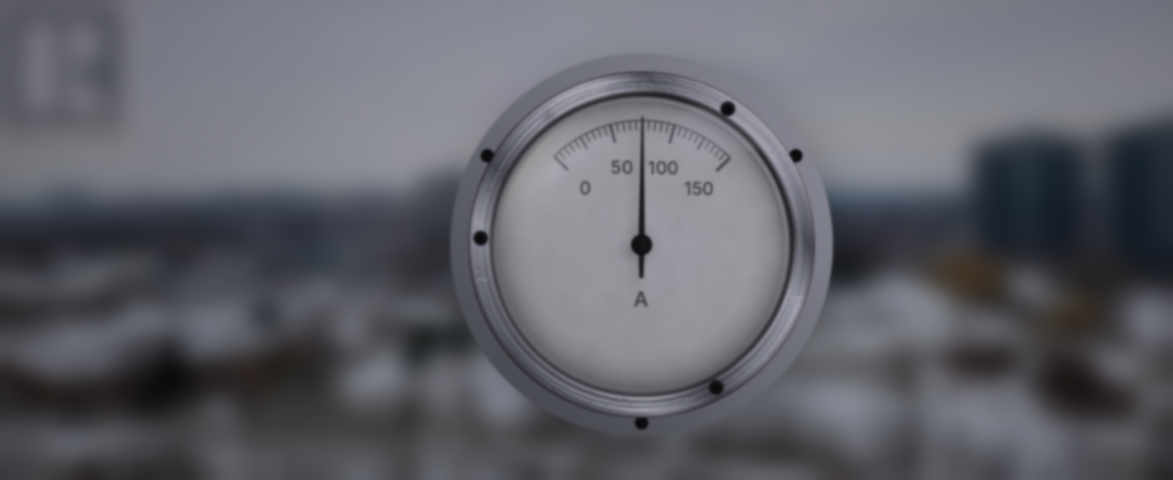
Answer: value=75 unit=A
